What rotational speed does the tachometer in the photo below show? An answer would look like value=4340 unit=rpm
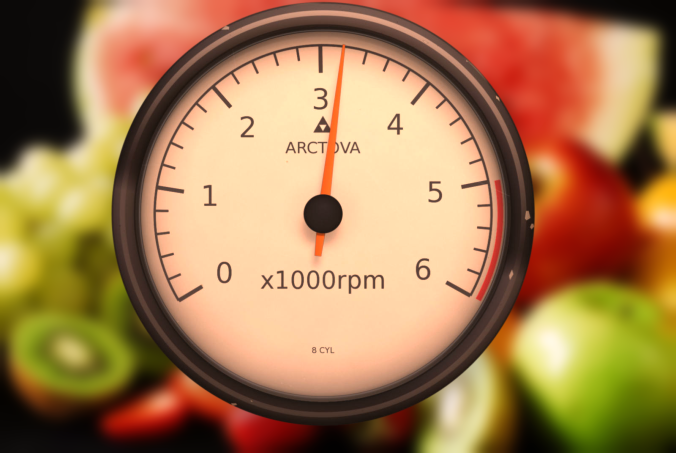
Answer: value=3200 unit=rpm
